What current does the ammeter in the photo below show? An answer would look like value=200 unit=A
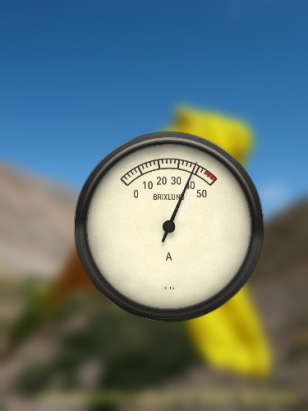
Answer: value=38 unit=A
